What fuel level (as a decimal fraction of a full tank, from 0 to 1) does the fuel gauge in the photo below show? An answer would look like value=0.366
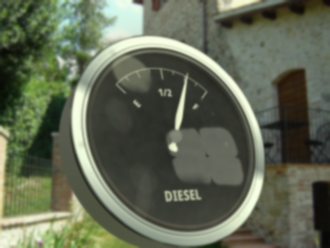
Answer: value=0.75
